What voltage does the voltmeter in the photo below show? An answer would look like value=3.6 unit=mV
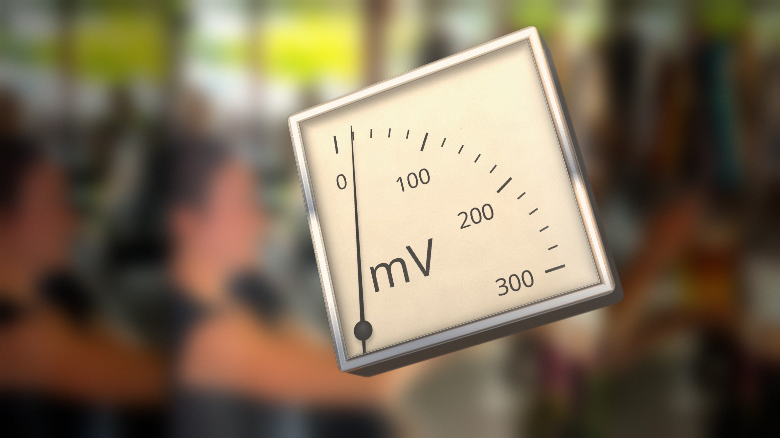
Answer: value=20 unit=mV
